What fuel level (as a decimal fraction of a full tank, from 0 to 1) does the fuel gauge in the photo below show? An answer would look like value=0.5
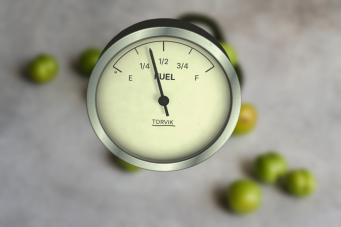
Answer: value=0.375
